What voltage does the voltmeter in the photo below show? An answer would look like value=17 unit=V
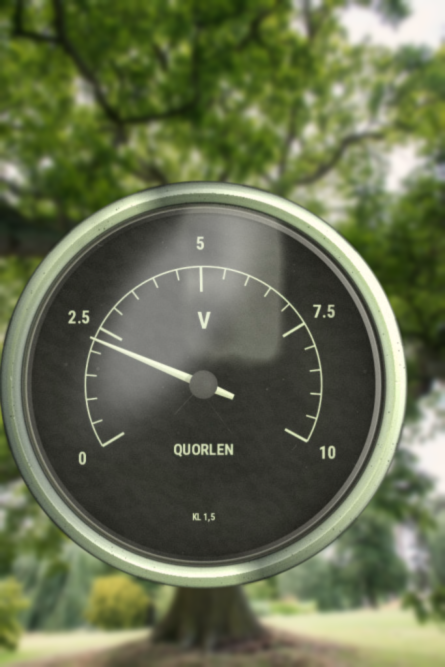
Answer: value=2.25 unit=V
